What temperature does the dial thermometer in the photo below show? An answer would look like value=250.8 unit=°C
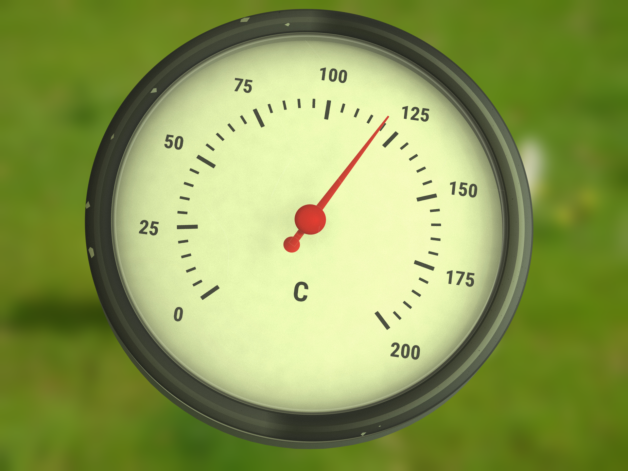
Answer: value=120 unit=°C
